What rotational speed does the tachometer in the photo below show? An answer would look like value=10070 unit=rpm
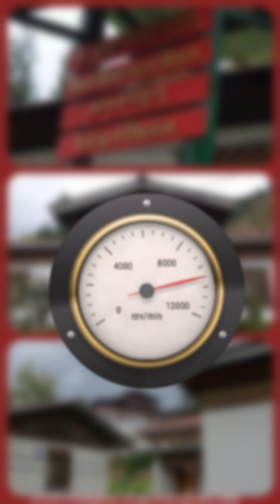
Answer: value=10000 unit=rpm
